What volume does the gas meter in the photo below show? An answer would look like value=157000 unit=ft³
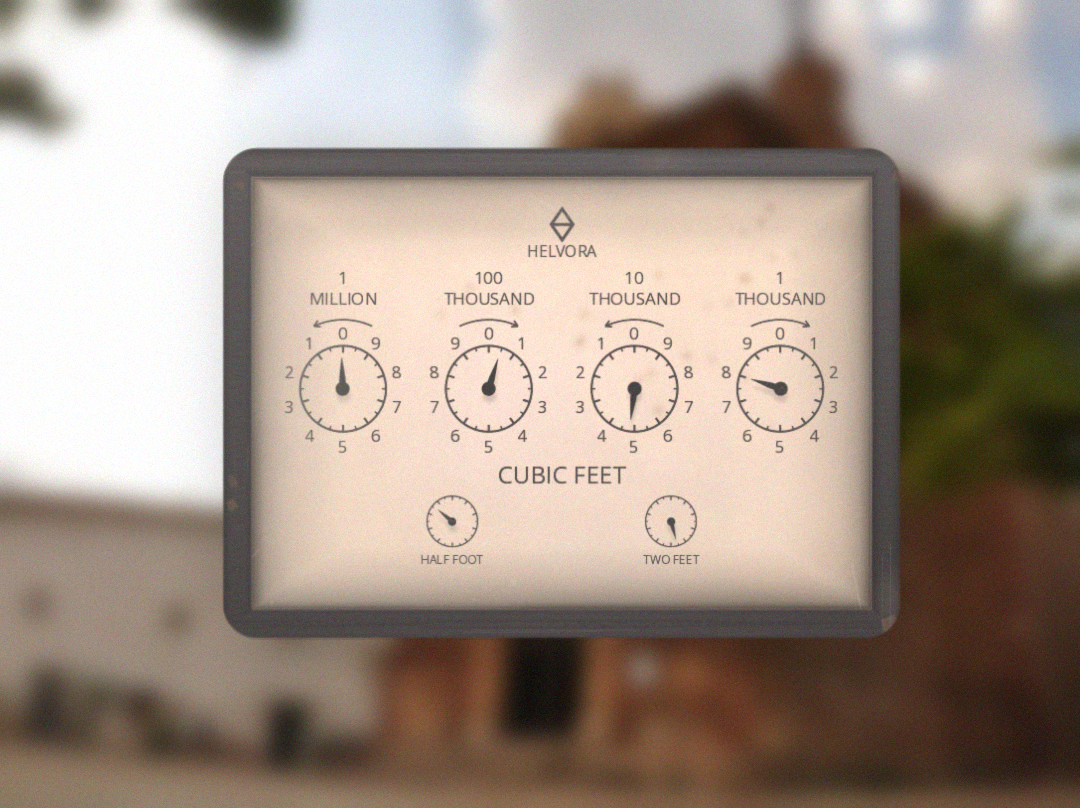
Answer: value=4800 unit=ft³
